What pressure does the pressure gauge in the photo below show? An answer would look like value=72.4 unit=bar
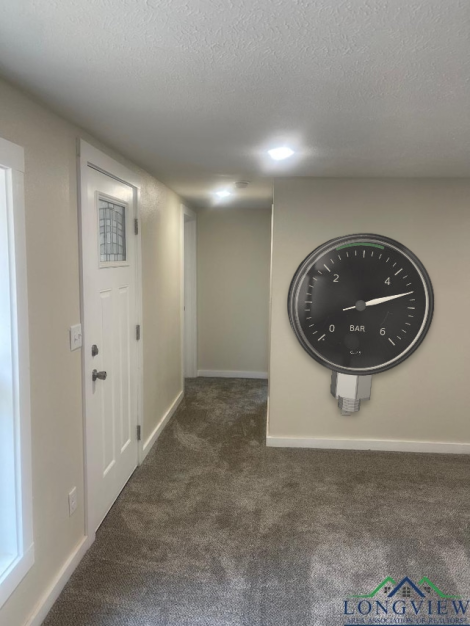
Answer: value=4.6 unit=bar
